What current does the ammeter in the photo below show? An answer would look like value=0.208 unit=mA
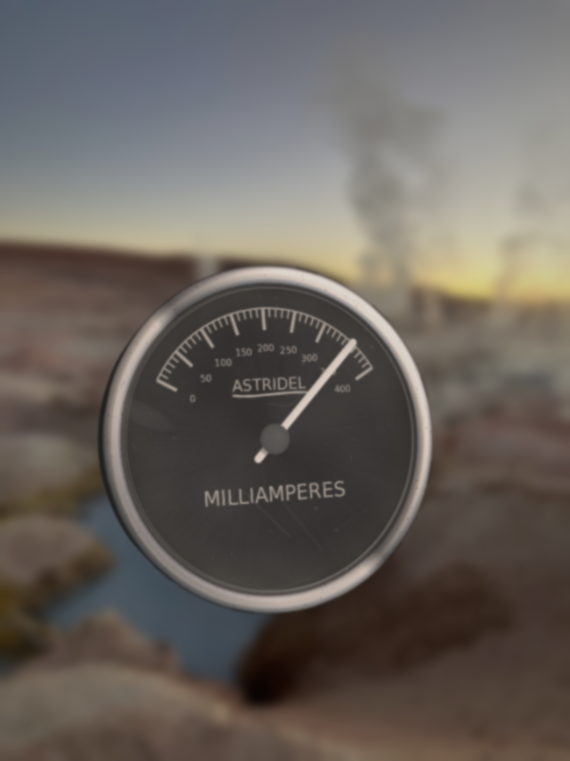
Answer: value=350 unit=mA
